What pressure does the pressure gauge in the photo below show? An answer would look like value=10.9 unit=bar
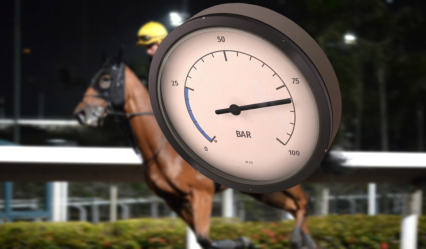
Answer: value=80 unit=bar
